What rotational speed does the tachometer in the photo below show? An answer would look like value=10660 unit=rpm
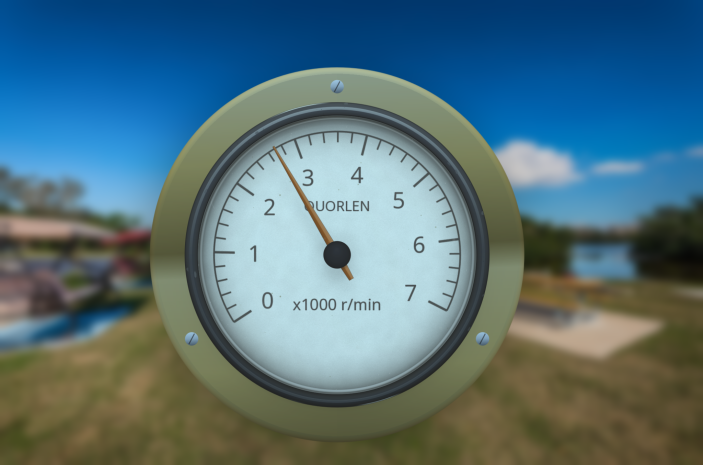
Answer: value=2700 unit=rpm
